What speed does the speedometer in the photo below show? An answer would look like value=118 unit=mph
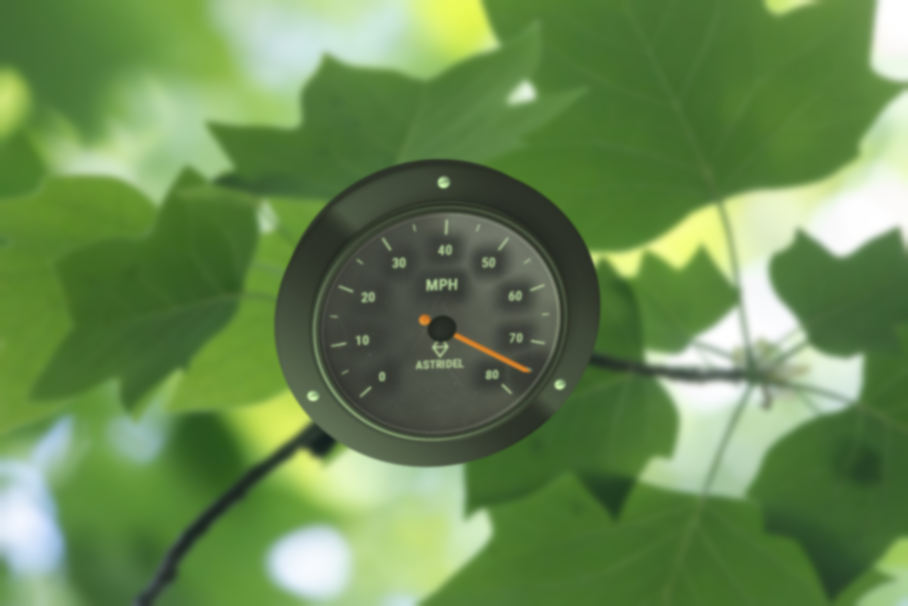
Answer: value=75 unit=mph
